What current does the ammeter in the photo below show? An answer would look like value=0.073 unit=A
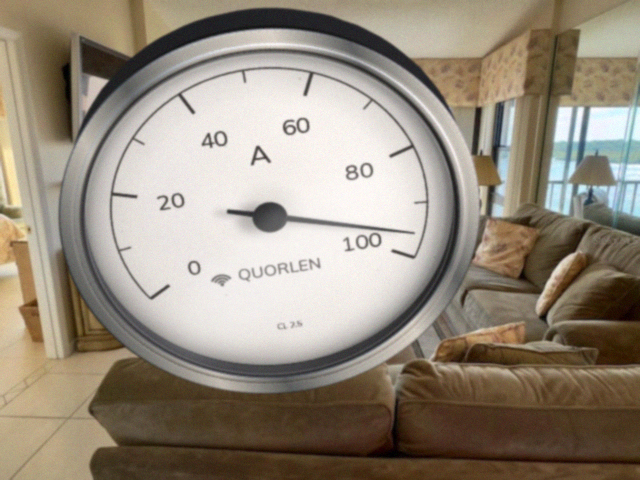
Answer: value=95 unit=A
